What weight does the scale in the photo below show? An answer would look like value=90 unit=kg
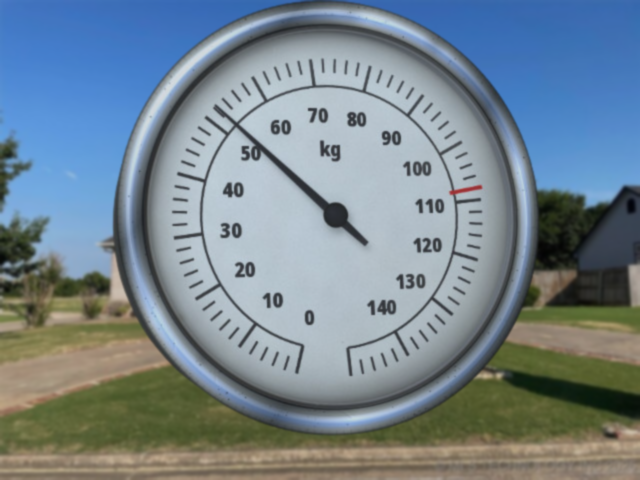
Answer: value=52 unit=kg
